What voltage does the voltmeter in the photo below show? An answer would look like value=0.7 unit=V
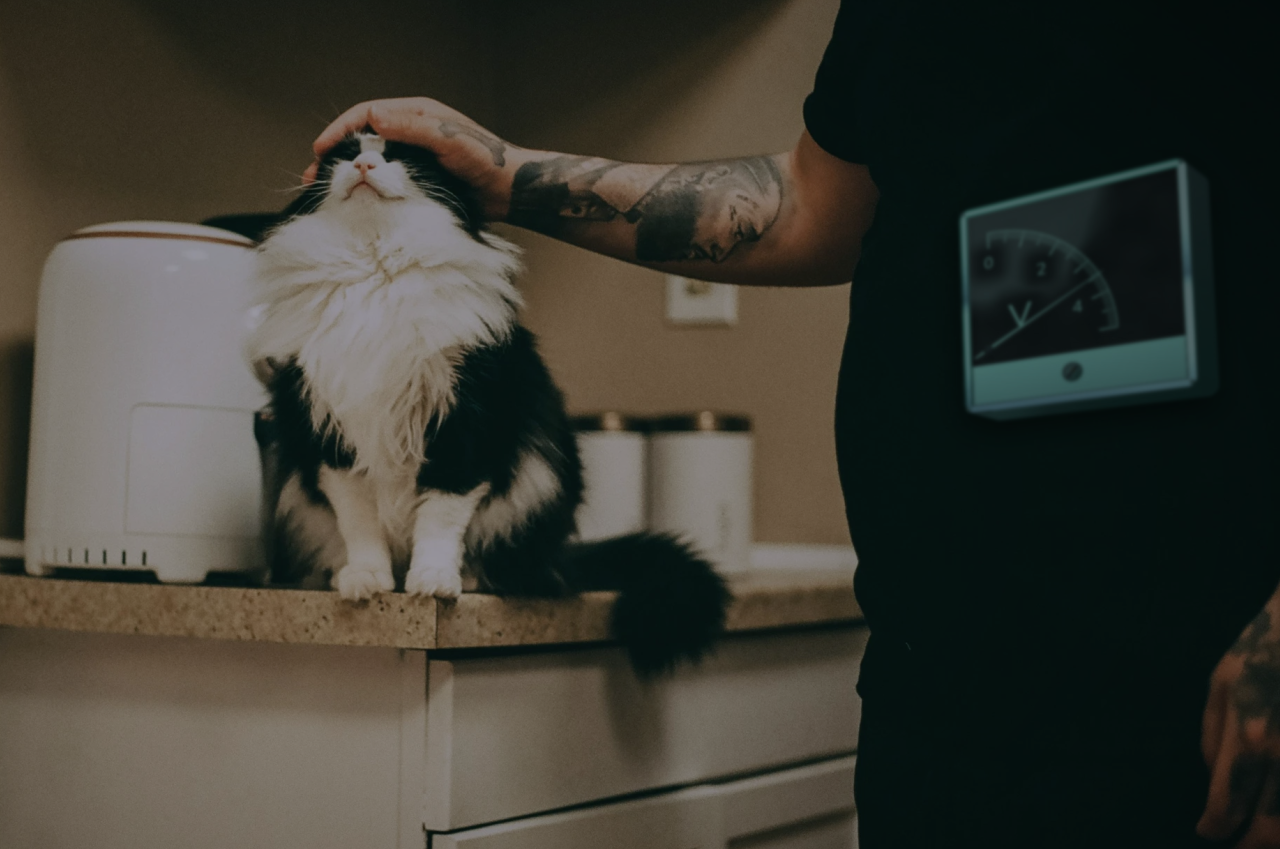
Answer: value=3.5 unit=V
